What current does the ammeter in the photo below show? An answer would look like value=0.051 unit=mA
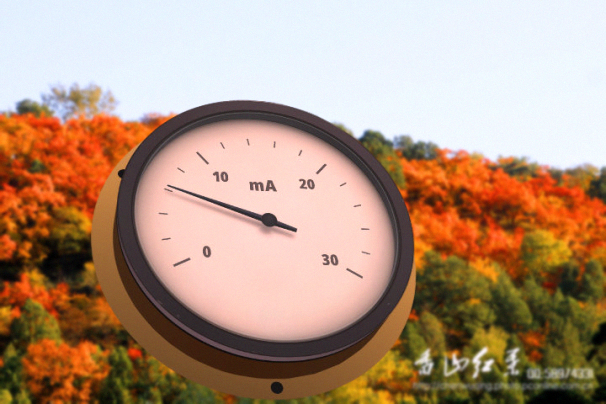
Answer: value=6 unit=mA
